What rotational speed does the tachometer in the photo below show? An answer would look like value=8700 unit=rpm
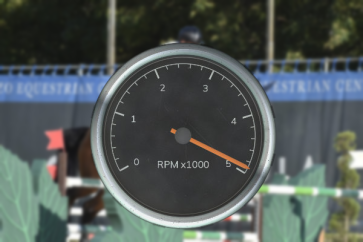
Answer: value=4900 unit=rpm
